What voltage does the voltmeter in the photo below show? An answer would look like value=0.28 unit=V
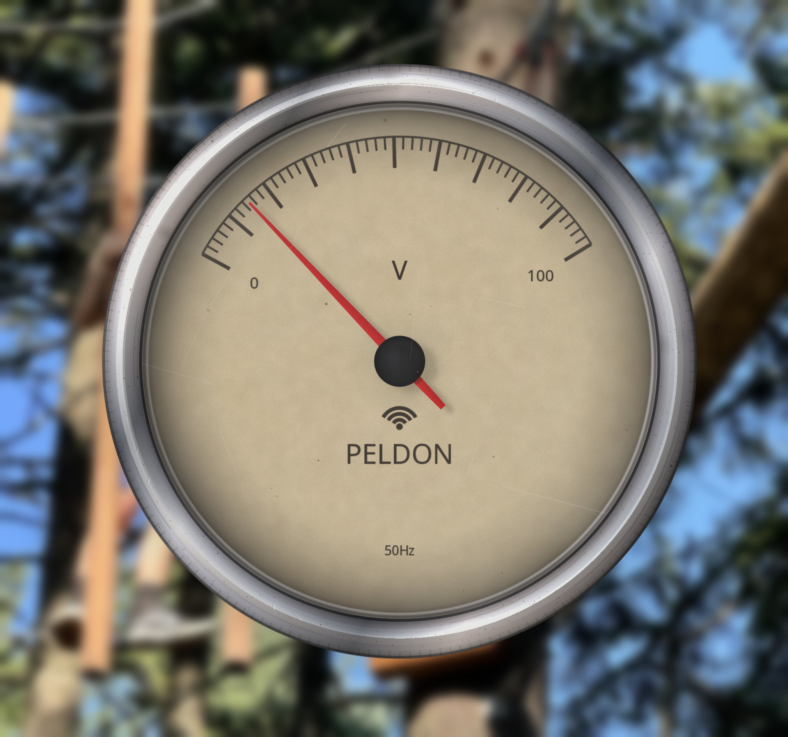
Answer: value=15 unit=V
